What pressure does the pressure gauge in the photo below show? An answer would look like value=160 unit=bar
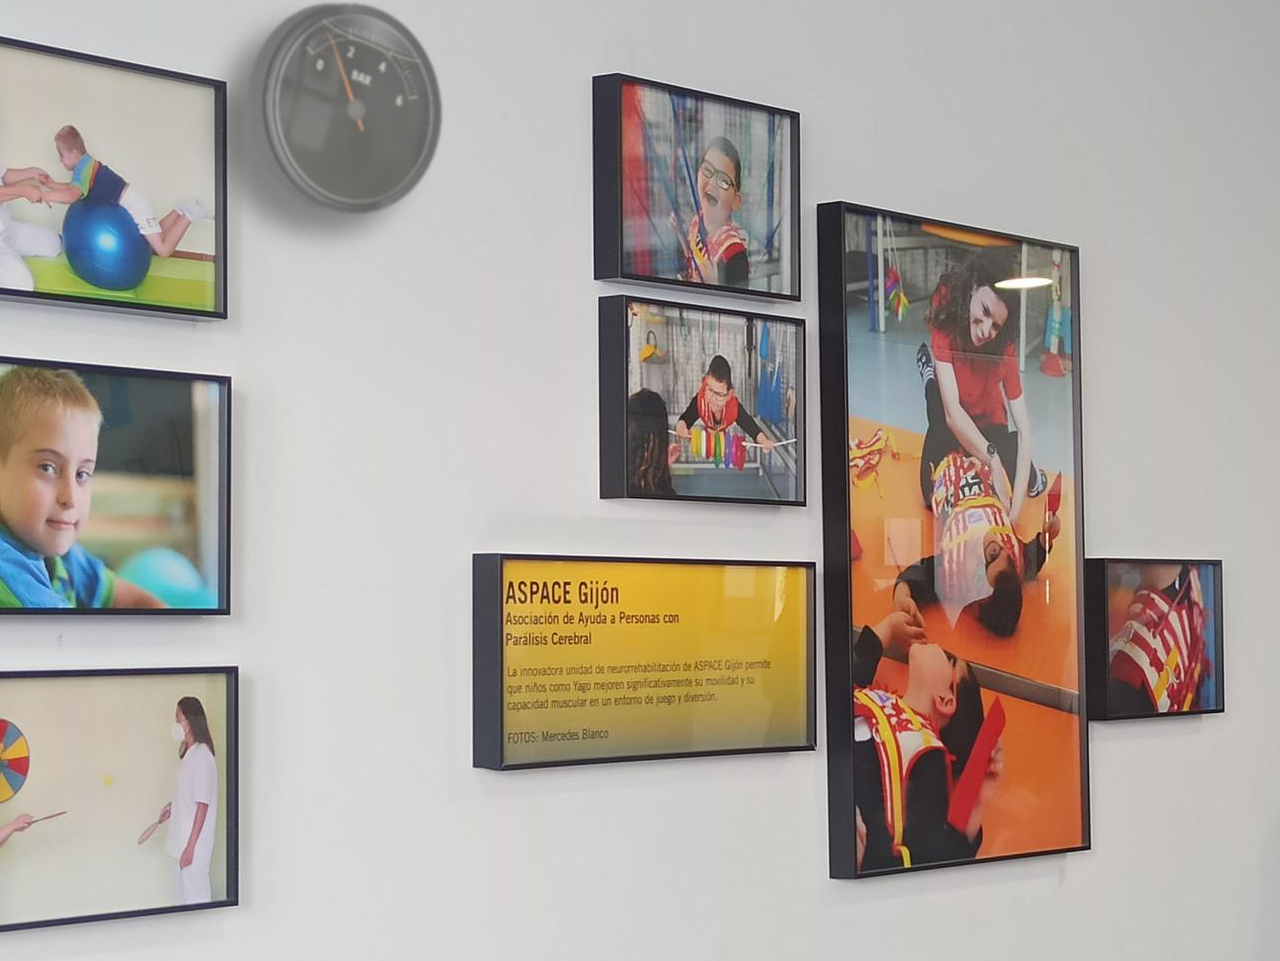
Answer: value=1 unit=bar
